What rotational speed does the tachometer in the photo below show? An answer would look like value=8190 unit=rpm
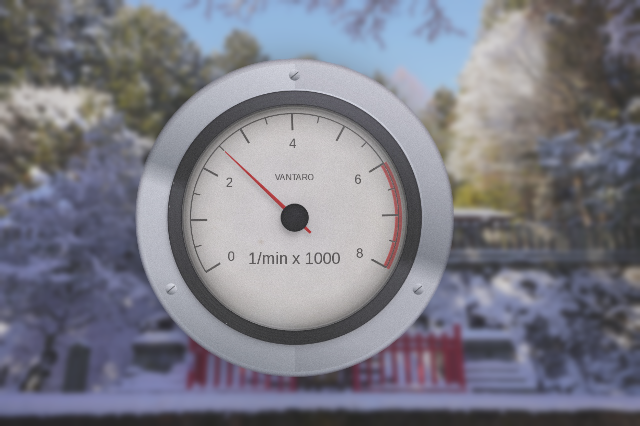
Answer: value=2500 unit=rpm
